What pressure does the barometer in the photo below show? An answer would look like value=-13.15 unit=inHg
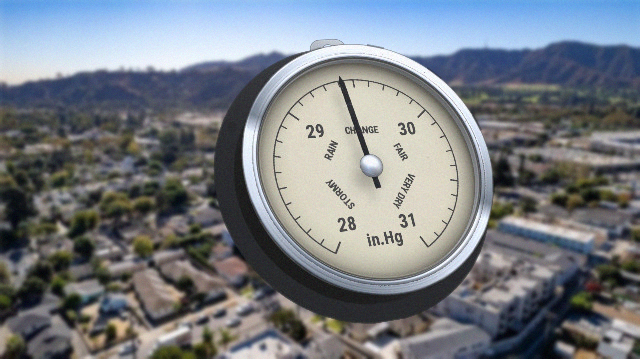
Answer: value=29.4 unit=inHg
